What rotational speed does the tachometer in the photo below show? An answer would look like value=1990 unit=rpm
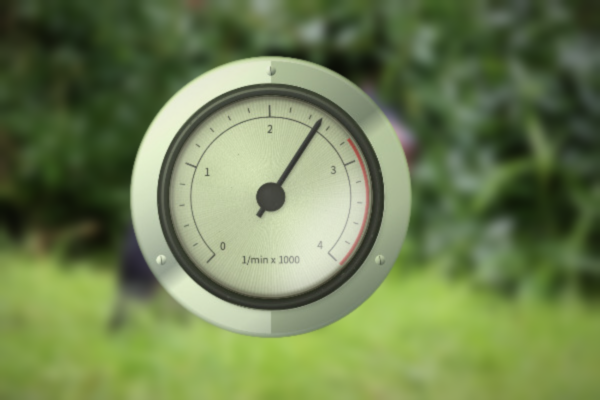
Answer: value=2500 unit=rpm
